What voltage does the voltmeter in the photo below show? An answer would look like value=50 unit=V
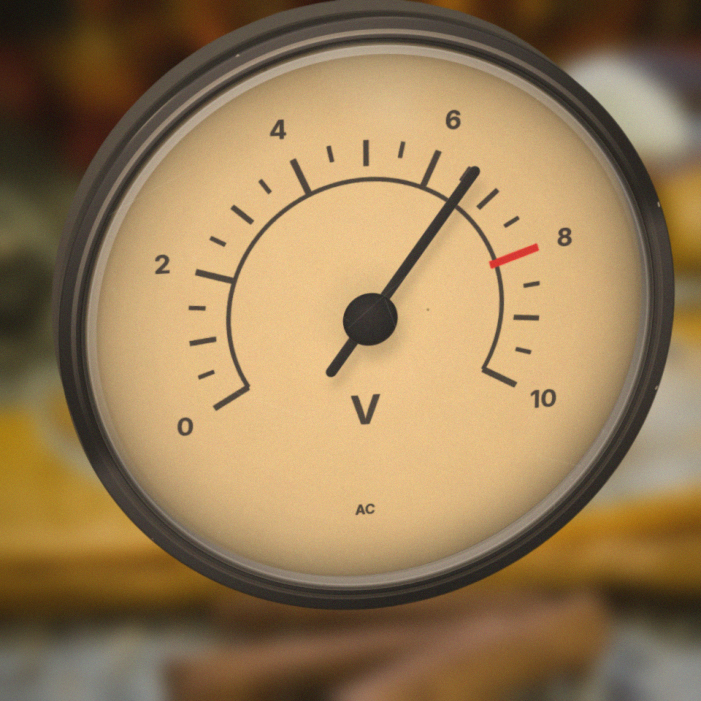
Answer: value=6.5 unit=V
